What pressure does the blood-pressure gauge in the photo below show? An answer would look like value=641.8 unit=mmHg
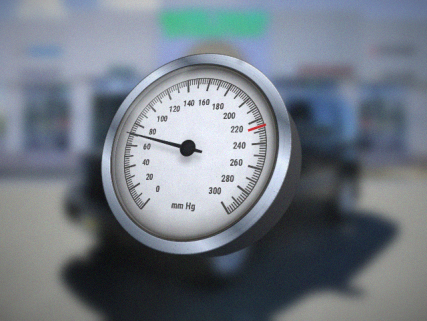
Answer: value=70 unit=mmHg
